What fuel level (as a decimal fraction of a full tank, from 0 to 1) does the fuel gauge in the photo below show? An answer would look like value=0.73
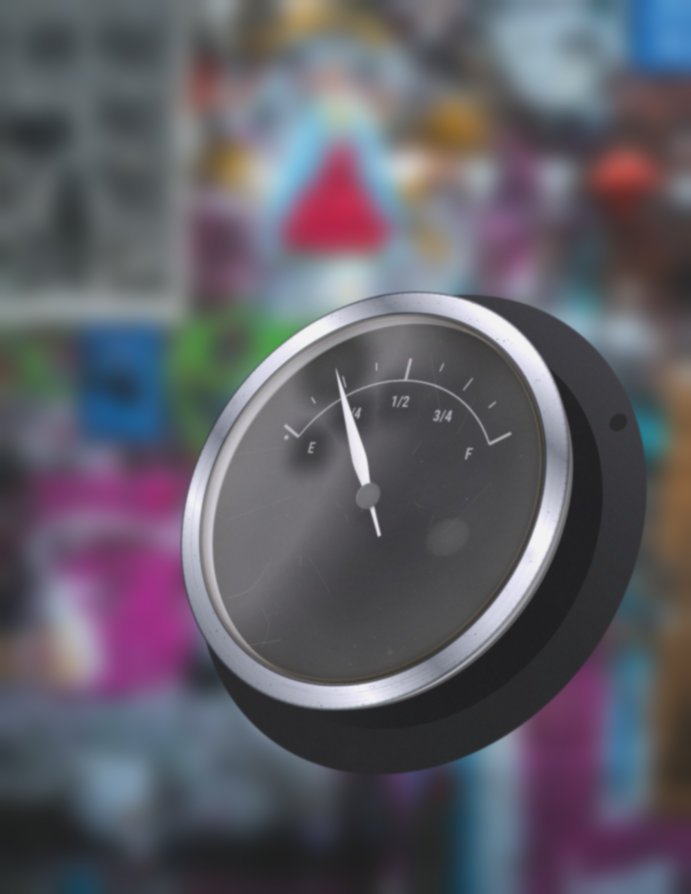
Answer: value=0.25
